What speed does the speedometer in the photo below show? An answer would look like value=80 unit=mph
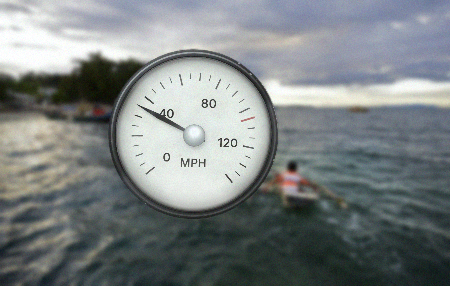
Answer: value=35 unit=mph
